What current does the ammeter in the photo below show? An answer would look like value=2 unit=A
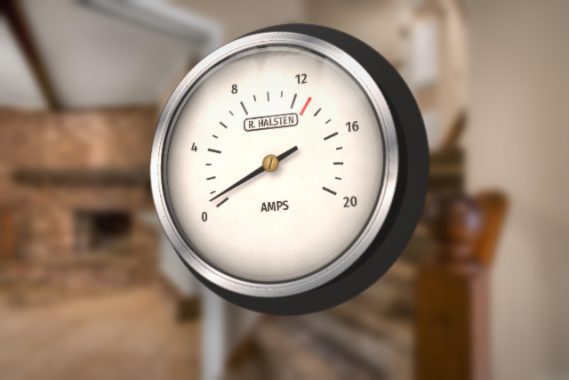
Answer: value=0.5 unit=A
